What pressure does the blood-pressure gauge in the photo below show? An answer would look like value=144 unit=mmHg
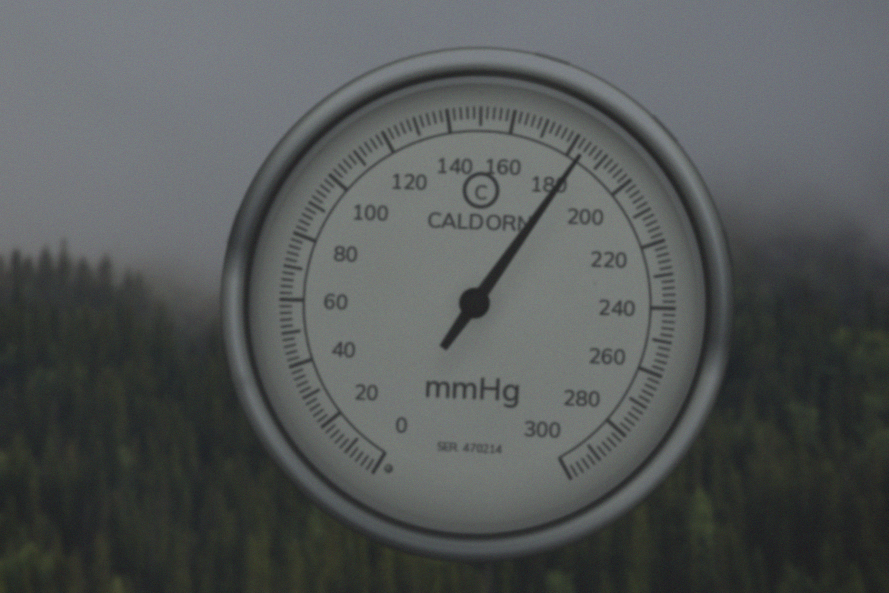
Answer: value=184 unit=mmHg
